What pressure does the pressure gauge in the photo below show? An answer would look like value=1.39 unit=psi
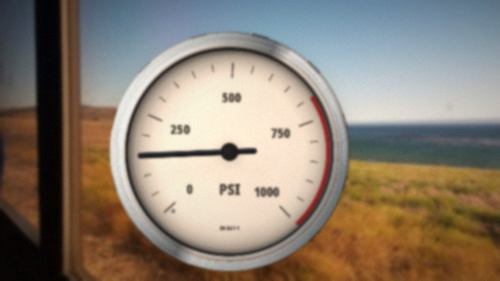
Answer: value=150 unit=psi
